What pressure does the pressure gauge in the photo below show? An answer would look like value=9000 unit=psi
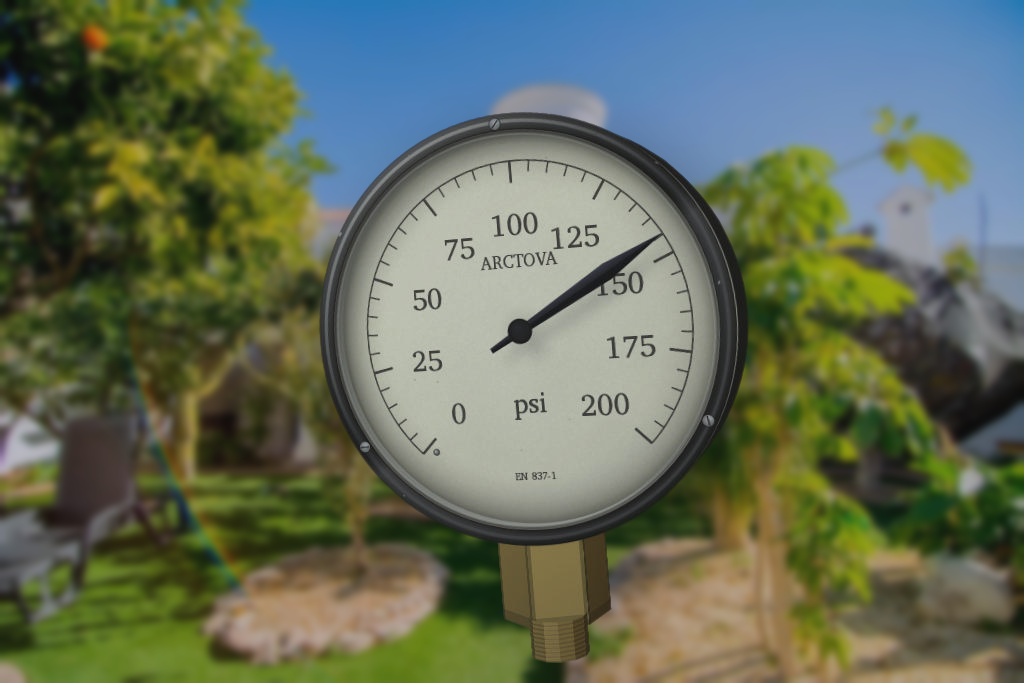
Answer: value=145 unit=psi
